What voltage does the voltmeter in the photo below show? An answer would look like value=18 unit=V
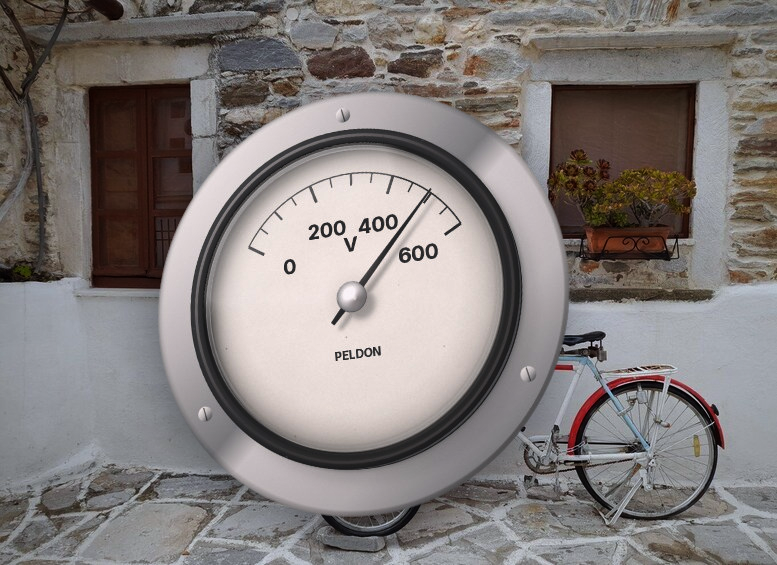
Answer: value=500 unit=V
